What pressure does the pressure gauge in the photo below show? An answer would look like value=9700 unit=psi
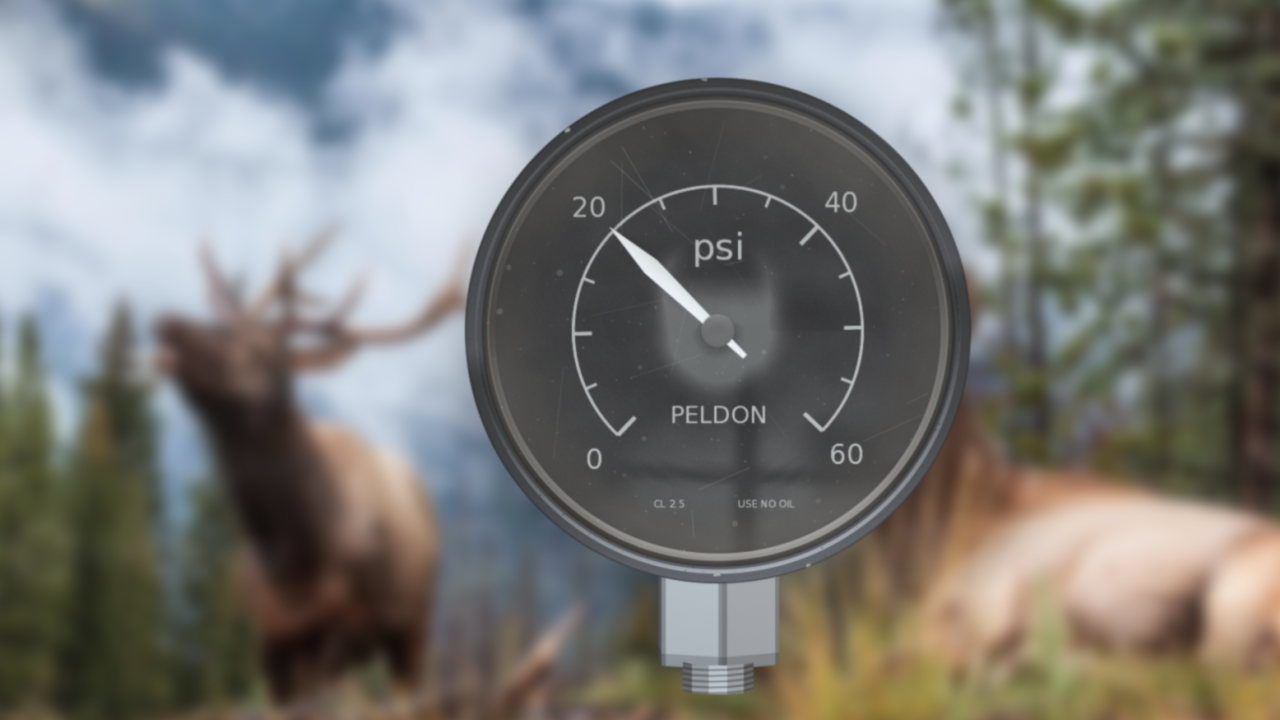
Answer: value=20 unit=psi
